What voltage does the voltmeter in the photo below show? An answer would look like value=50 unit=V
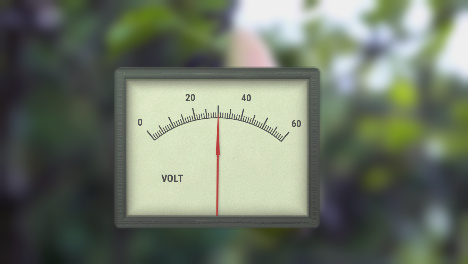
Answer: value=30 unit=V
